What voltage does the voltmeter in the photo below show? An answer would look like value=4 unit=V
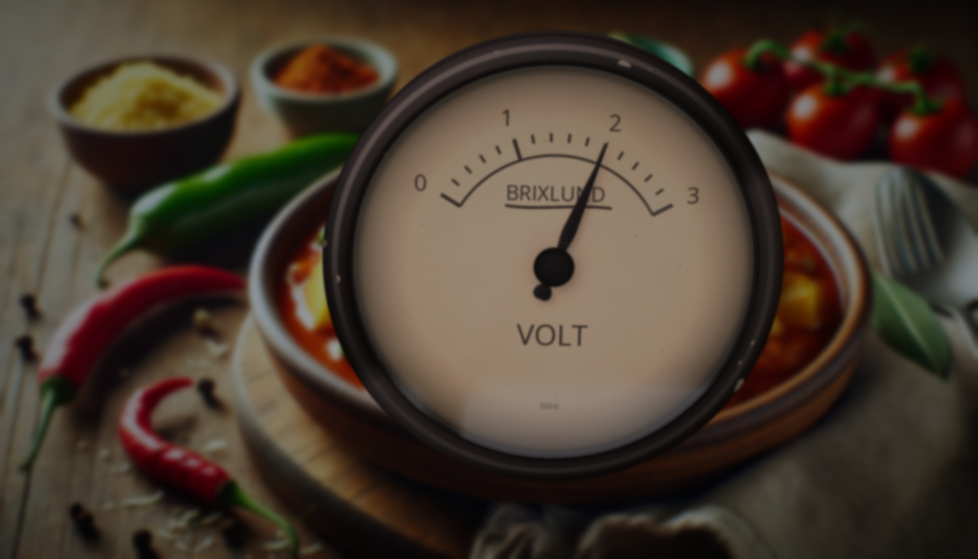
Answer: value=2 unit=V
